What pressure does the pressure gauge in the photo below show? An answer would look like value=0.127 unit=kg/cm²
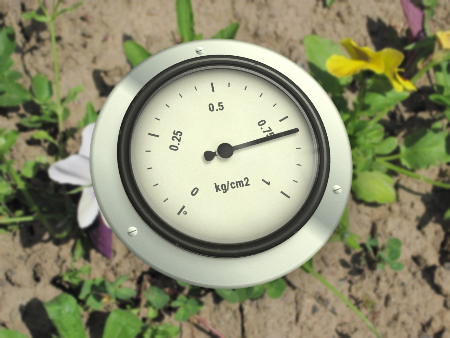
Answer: value=0.8 unit=kg/cm²
